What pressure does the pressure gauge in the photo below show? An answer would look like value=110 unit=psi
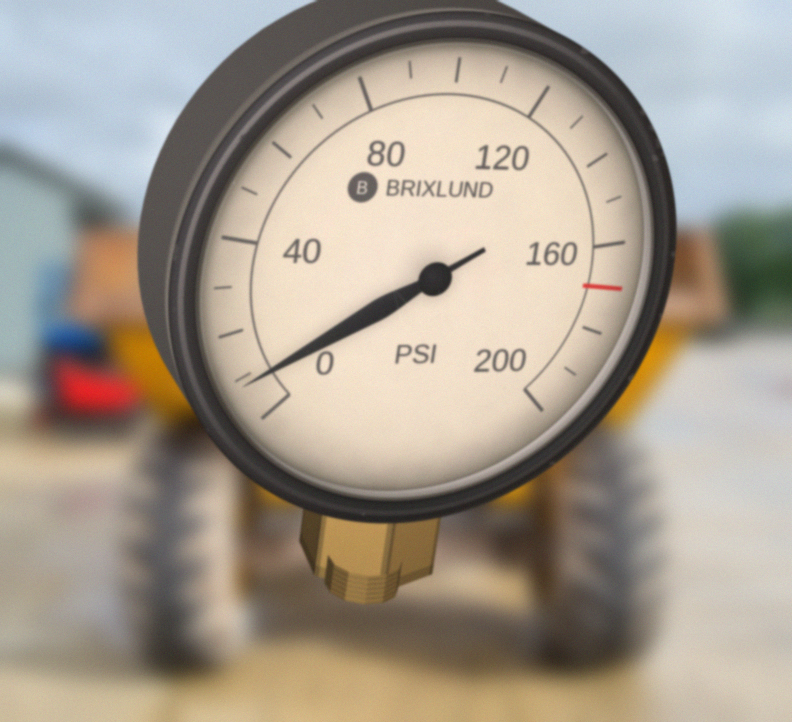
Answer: value=10 unit=psi
